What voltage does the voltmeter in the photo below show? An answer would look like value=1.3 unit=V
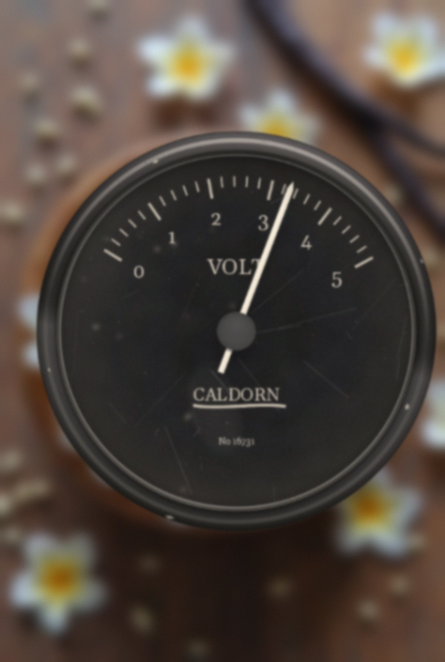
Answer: value=3.3 unit=V
